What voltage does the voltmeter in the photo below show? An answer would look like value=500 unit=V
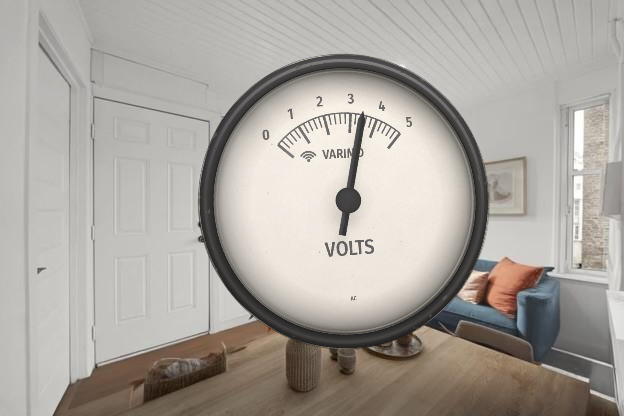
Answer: value=3.4 unit=V
